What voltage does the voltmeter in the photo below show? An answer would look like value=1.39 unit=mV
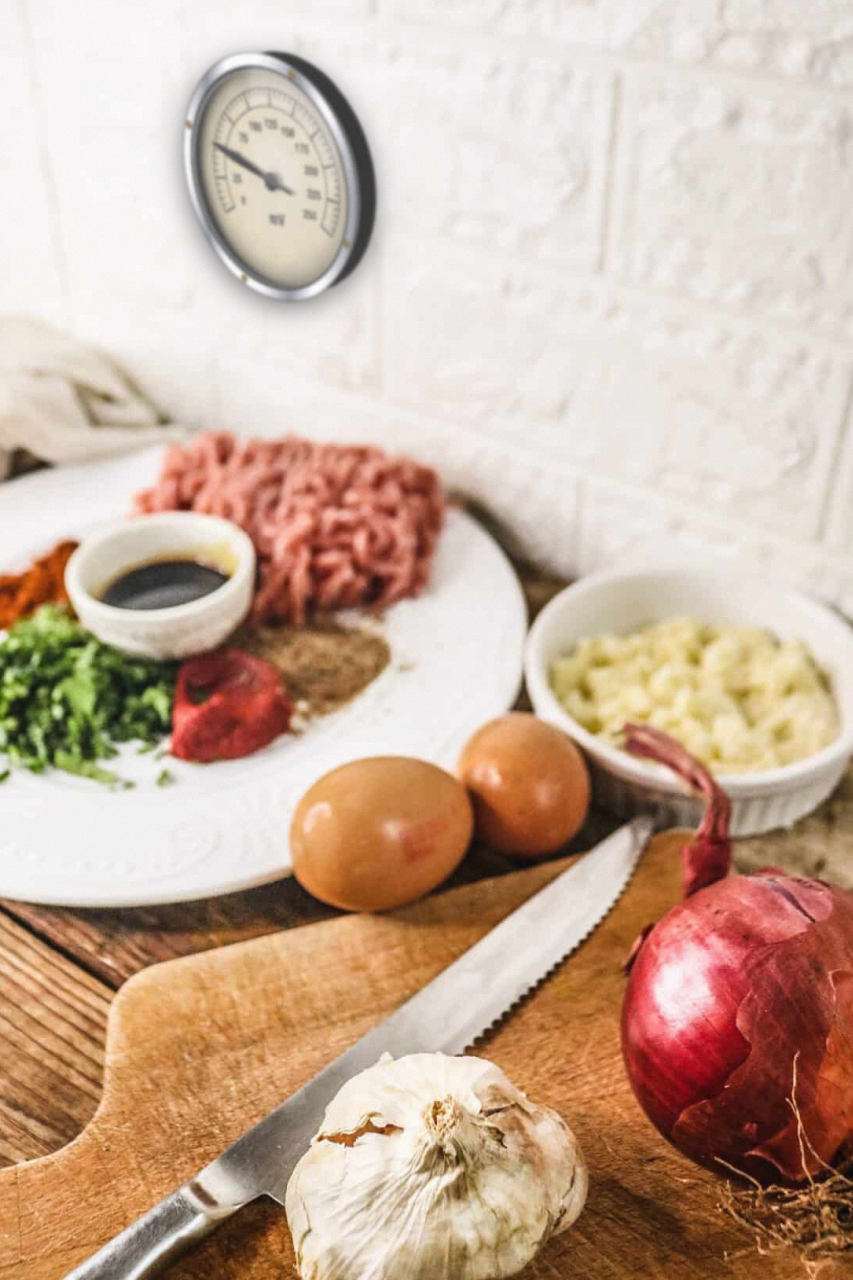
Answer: value=50 unit=mV
